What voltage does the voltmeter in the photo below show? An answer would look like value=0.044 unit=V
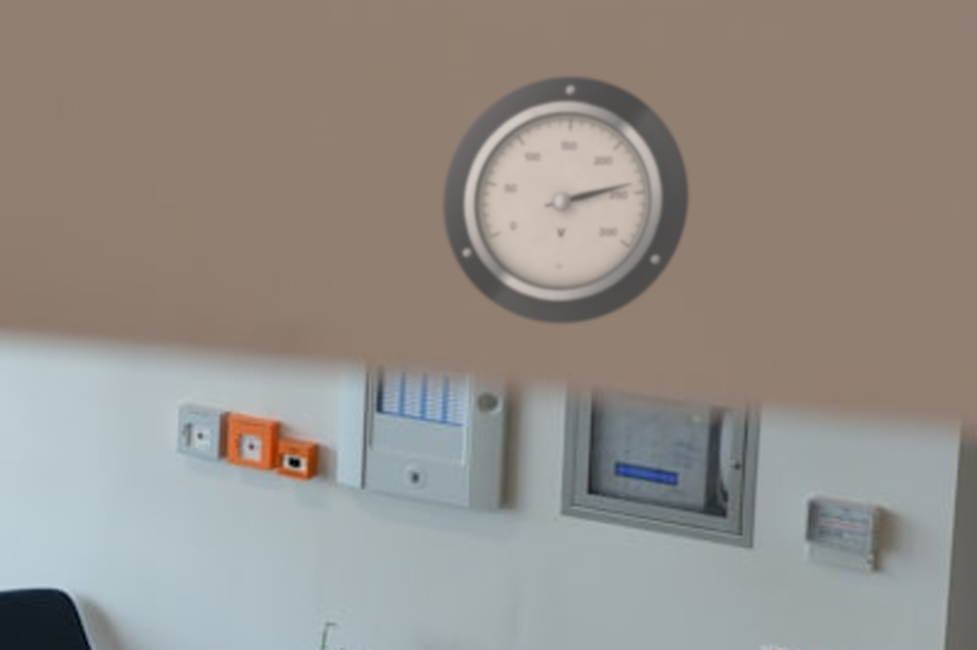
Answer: value=240 unit=V
